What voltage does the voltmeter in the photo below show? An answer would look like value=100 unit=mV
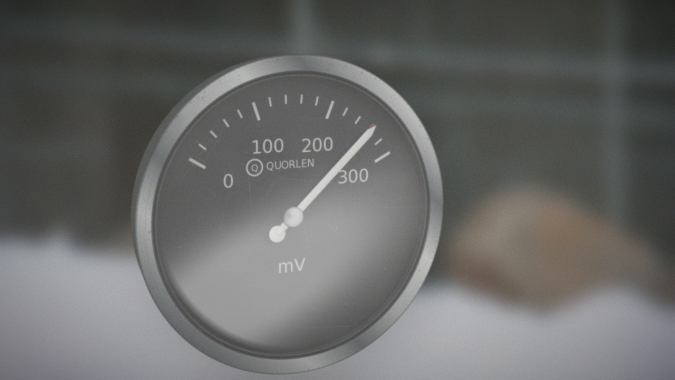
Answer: value=260 unit=mV
